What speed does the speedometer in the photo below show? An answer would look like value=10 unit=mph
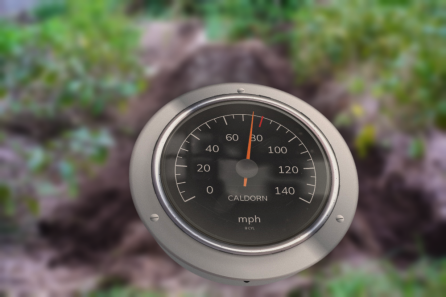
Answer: value=75 unit=mph
